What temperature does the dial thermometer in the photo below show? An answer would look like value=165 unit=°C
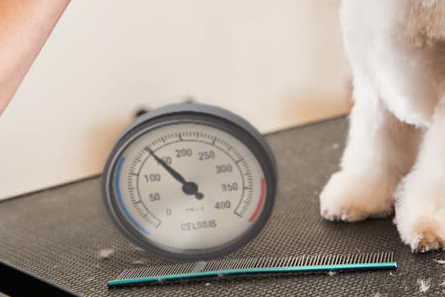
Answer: value=150 unit=°C
